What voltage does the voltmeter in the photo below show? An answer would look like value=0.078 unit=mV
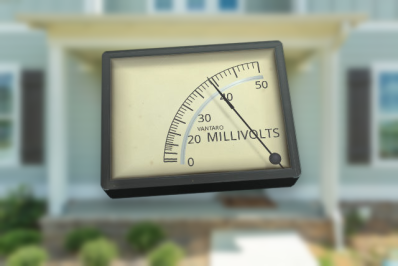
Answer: value=39 unit=mV
